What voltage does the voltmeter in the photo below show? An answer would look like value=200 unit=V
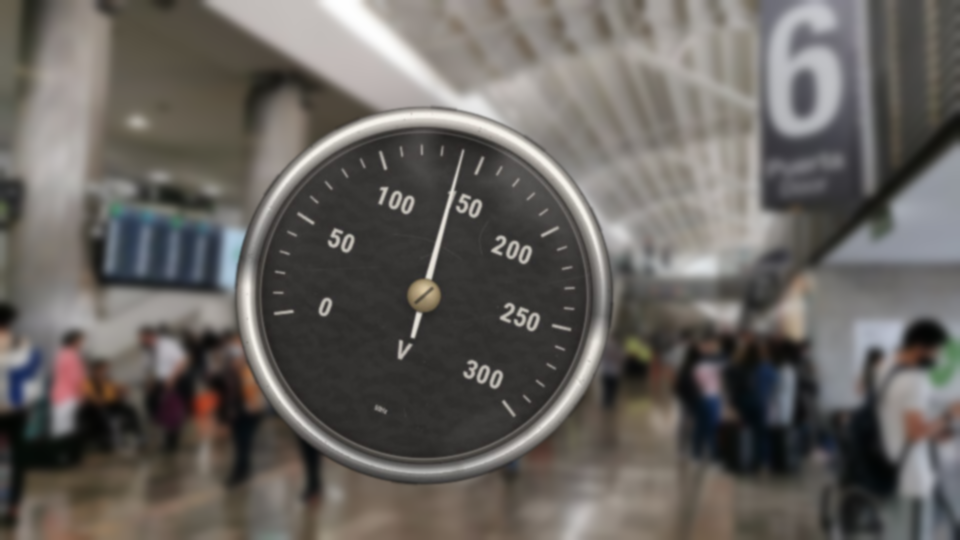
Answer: value=140 unit=V
